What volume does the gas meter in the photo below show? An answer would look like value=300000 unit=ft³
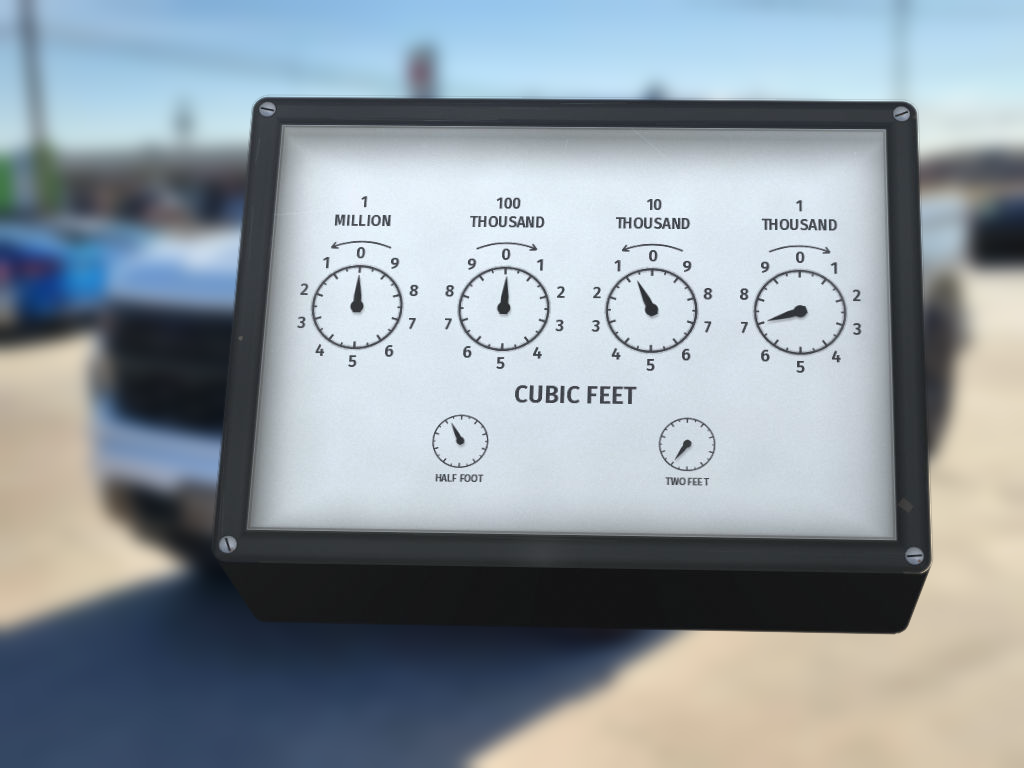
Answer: value=700 unit=ft³
